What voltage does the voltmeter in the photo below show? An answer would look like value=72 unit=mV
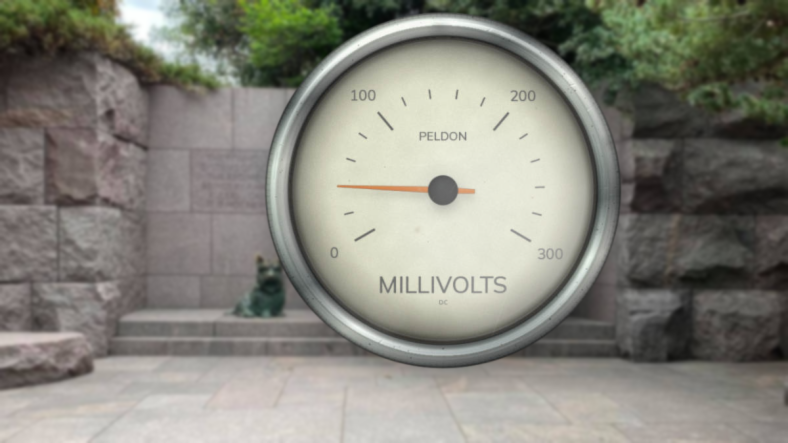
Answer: value=40 unit=mV
